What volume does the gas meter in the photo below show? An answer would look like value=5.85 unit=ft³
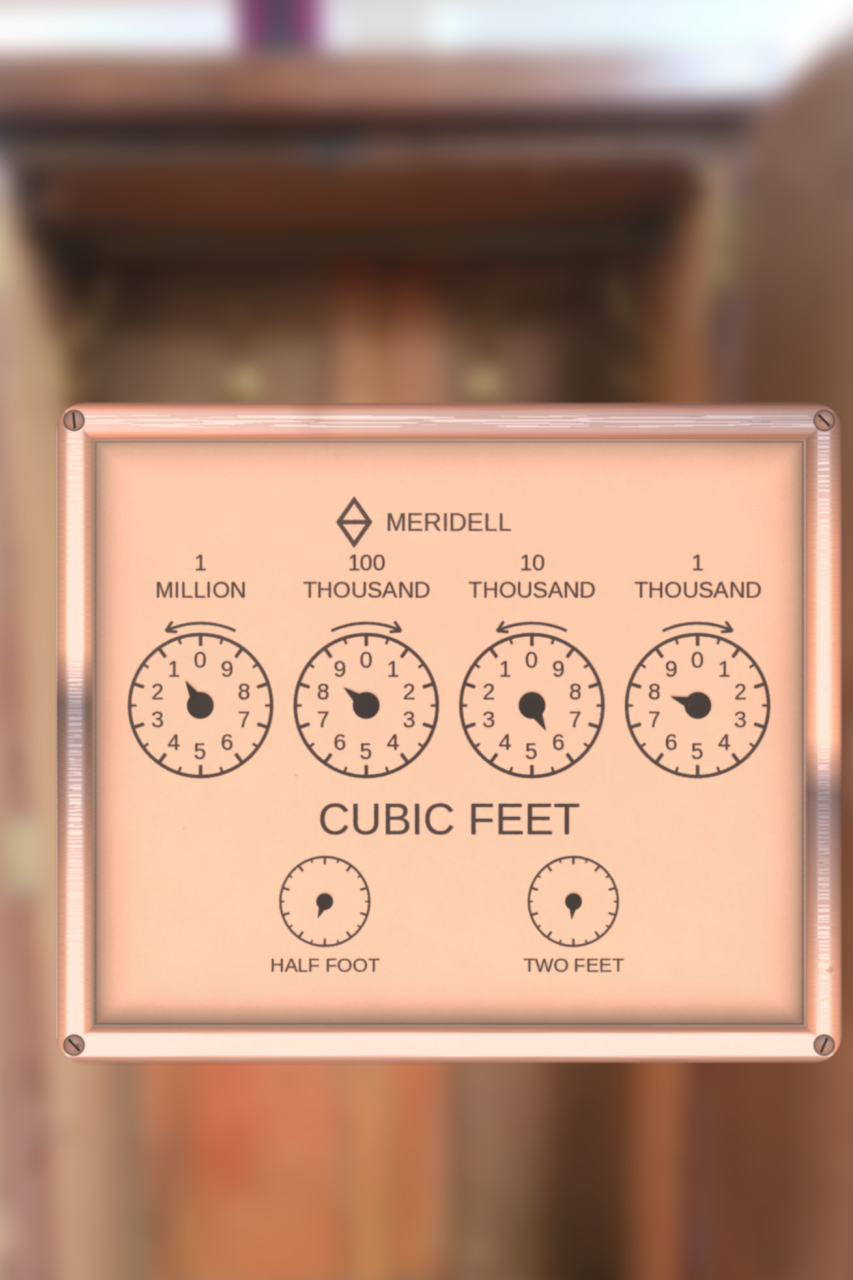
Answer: value=85800 unit=ft³
